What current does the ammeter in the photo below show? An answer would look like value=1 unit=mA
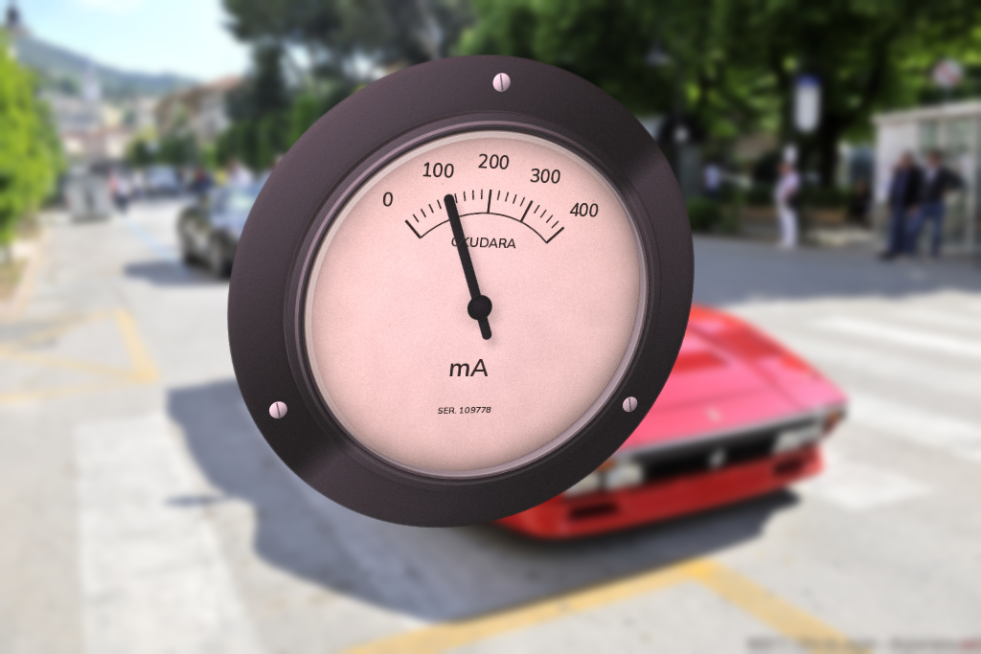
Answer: value=100 unit=mA
